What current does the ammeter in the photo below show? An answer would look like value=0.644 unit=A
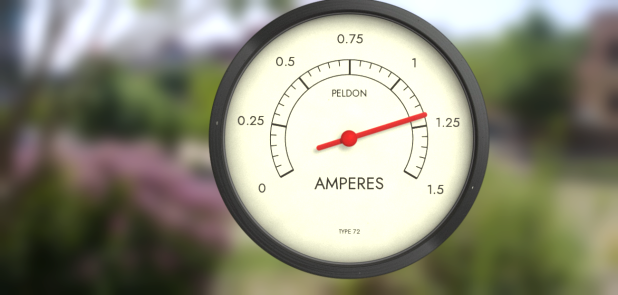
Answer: value=1.2 unit=A
